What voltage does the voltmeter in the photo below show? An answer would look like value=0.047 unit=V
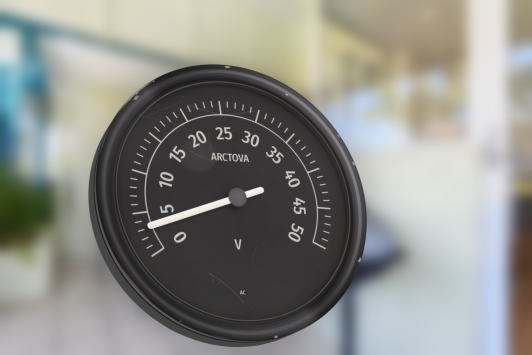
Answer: value=3 unit=V
